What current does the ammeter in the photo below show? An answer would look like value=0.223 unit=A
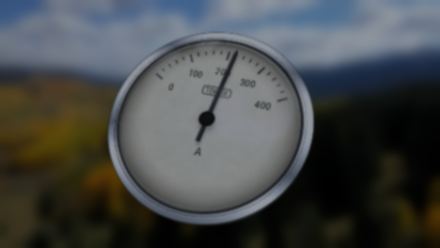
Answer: value=220 unit=A
